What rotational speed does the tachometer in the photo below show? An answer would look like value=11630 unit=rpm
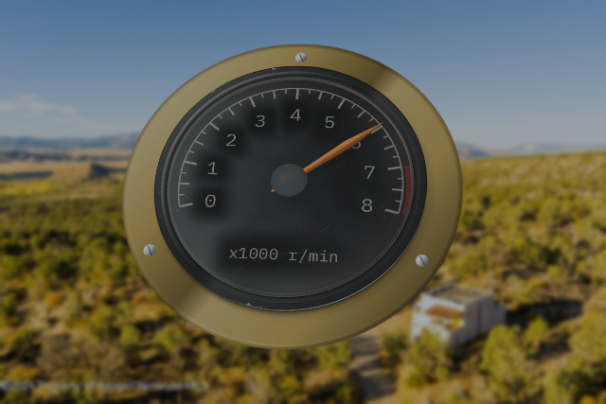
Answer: value=6000 unit=rpm
